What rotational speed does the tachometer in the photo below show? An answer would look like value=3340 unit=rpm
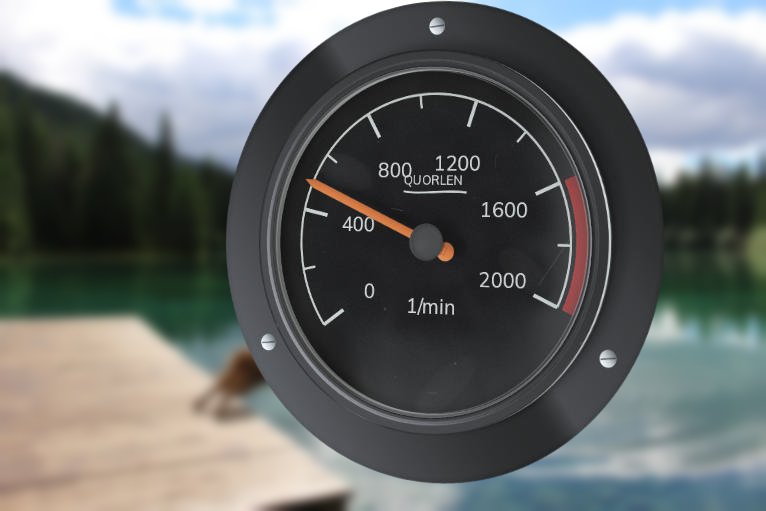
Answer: value=500 unit=rpm
